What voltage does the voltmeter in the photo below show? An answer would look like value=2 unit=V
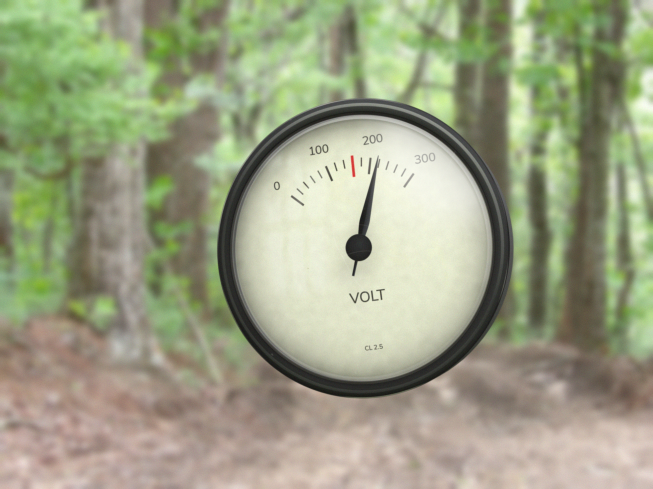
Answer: value=220 unit=V
